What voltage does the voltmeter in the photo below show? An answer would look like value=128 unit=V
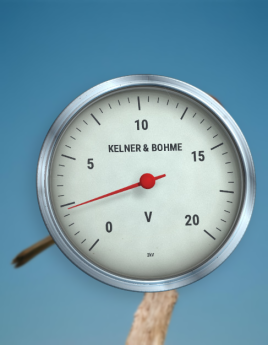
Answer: value=2.25 unit=V
